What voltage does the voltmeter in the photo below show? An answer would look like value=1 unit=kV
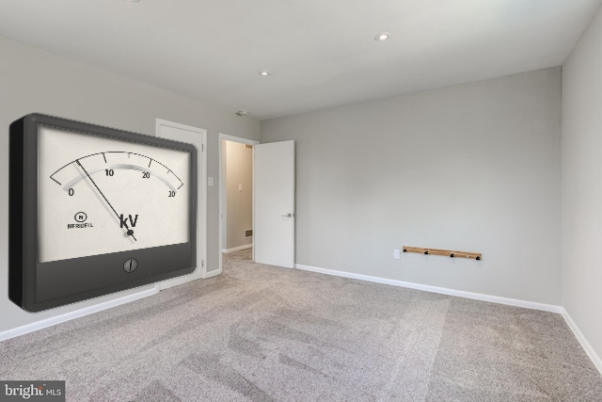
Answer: value=5 unit=kV
